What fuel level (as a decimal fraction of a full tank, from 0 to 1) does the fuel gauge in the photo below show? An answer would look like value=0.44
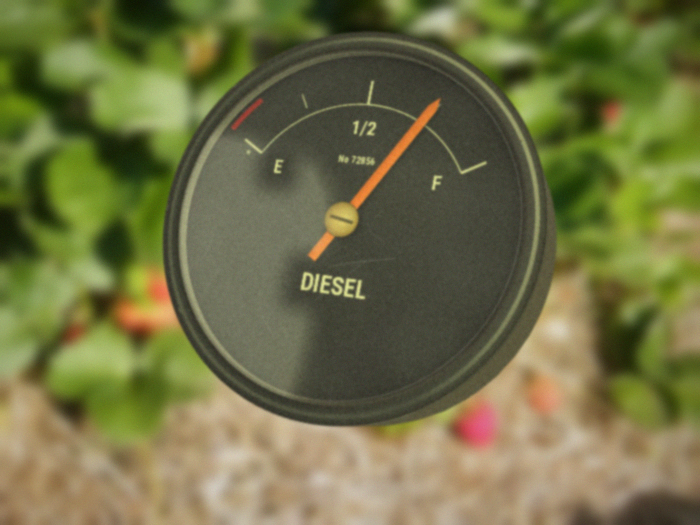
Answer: value=0.75
